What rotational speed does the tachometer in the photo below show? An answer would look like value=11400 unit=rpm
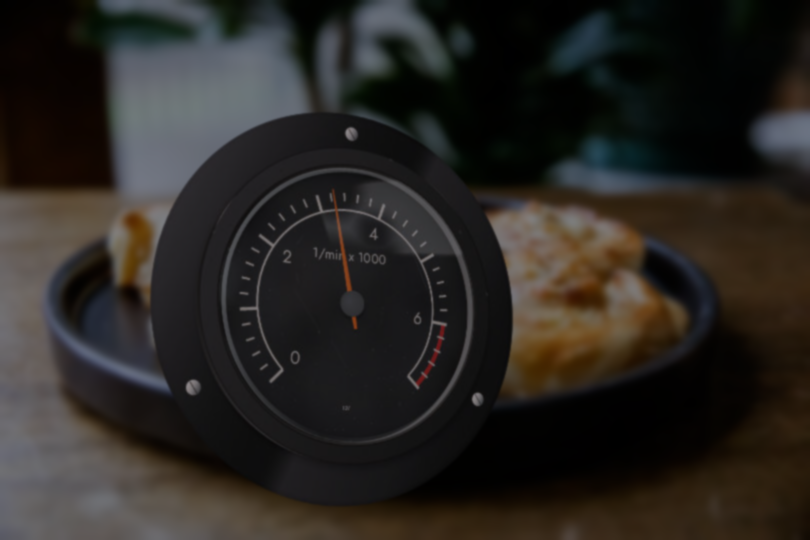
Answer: value=3200 unit=rpm
